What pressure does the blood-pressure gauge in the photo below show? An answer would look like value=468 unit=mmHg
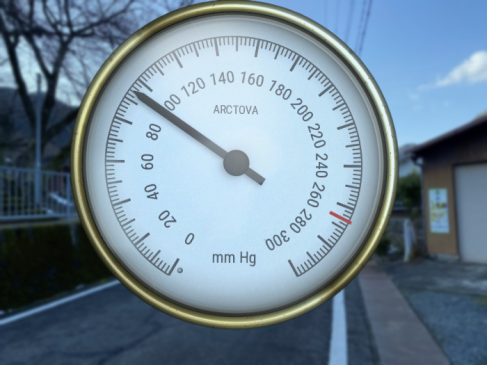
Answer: value=94 unit=mmHg
